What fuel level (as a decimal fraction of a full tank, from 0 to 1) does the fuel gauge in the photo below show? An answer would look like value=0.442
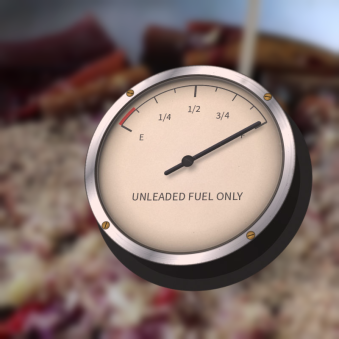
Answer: value=1
